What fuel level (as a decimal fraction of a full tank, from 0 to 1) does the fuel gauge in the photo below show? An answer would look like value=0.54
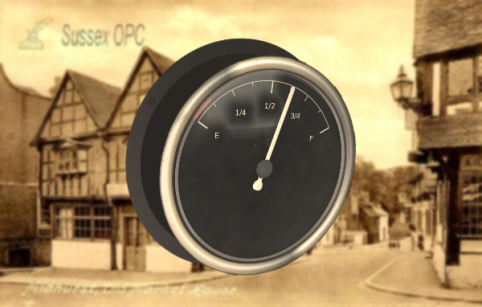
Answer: value=0.625
